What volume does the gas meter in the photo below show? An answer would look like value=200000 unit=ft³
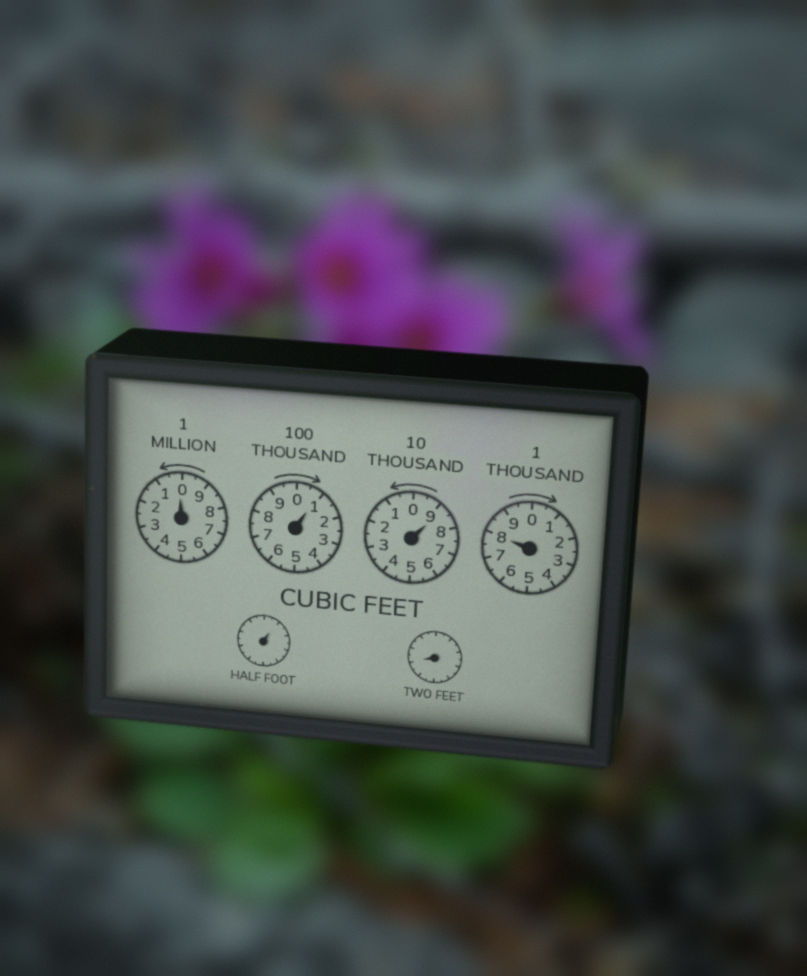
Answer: value=8800 unit=ft³
